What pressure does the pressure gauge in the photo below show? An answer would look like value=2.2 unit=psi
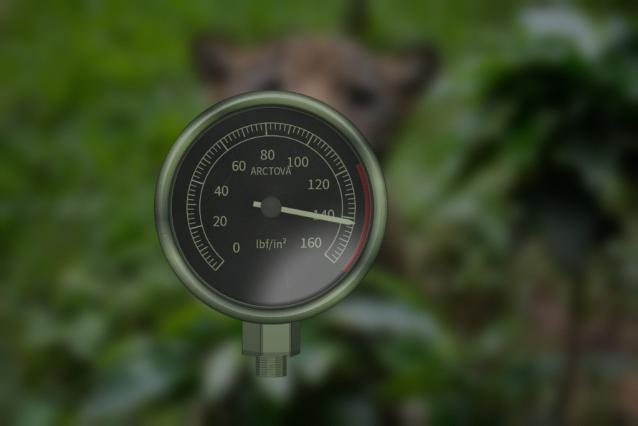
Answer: value=142 unit=psi
